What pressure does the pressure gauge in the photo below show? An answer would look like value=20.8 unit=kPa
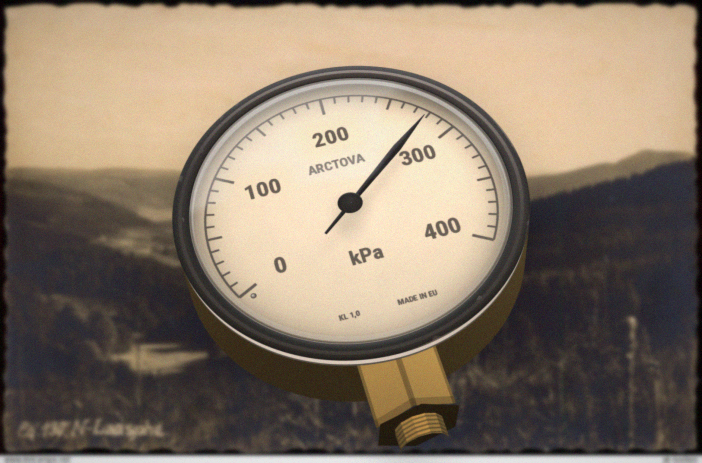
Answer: value=280 unit=kPa
